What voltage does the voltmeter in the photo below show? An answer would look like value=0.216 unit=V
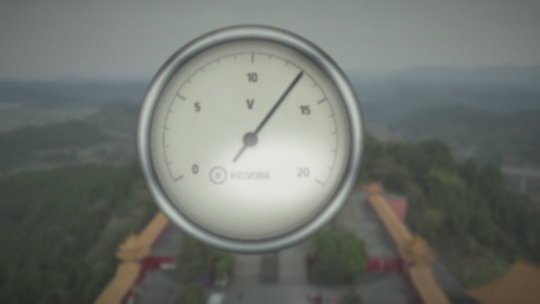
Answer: value=13 unit=V
